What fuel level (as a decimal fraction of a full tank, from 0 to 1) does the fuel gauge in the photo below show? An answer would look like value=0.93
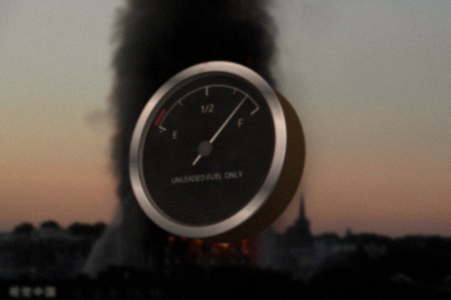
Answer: value=0.875
